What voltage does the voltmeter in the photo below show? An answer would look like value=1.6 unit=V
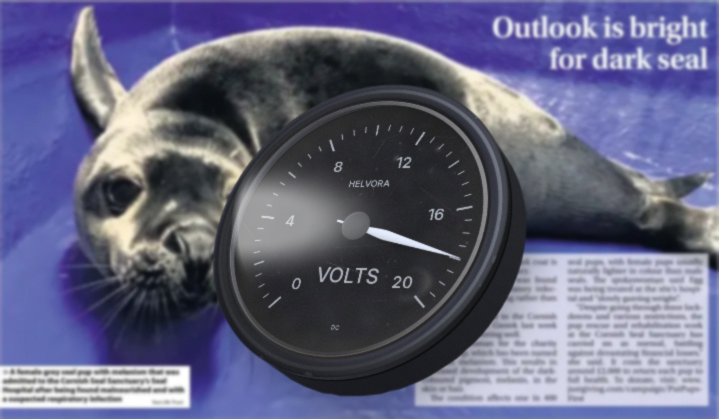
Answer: value=18 unit=V
